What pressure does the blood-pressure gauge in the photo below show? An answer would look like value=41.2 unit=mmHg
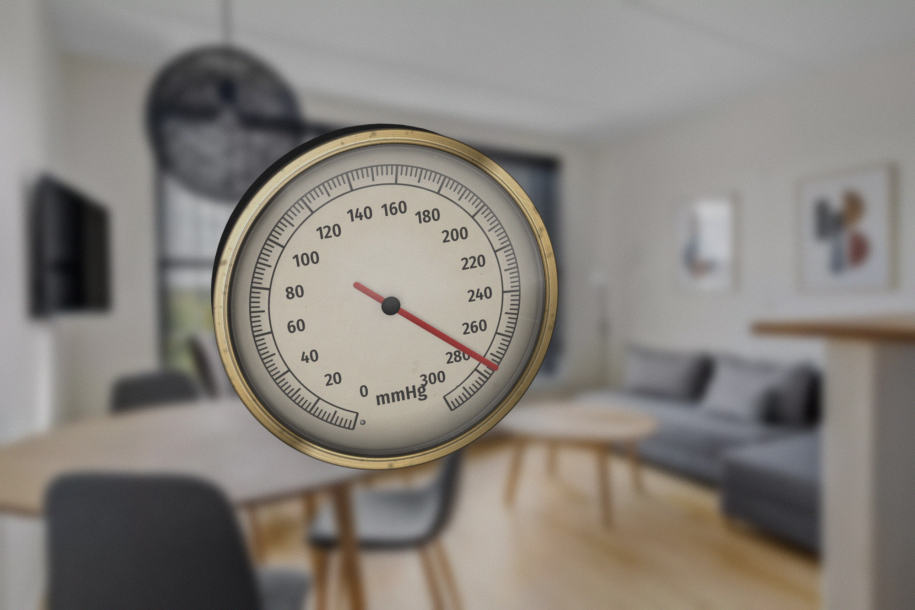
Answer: value=274 unit=mmHg
